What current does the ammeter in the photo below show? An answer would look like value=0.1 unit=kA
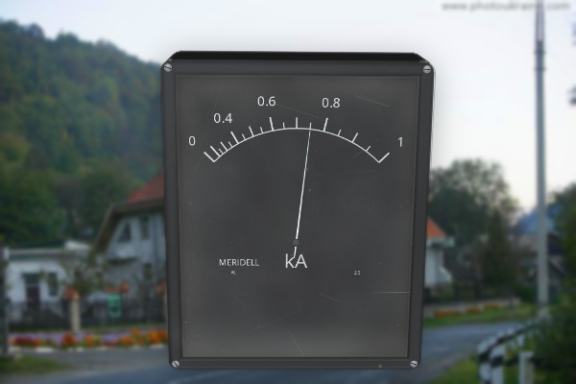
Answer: value=0.75 unit=kA
